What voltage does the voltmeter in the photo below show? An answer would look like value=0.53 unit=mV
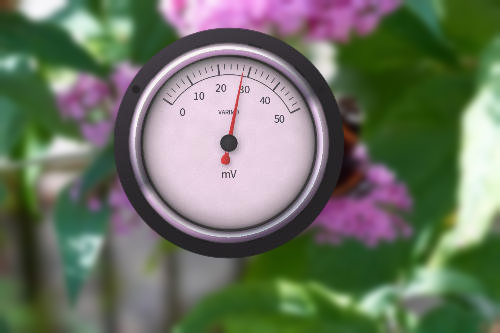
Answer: value=28 unit=mV
